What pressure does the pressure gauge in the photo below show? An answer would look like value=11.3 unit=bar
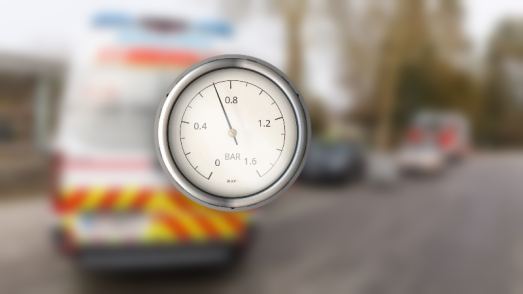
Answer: value=0.7 unit=bar
